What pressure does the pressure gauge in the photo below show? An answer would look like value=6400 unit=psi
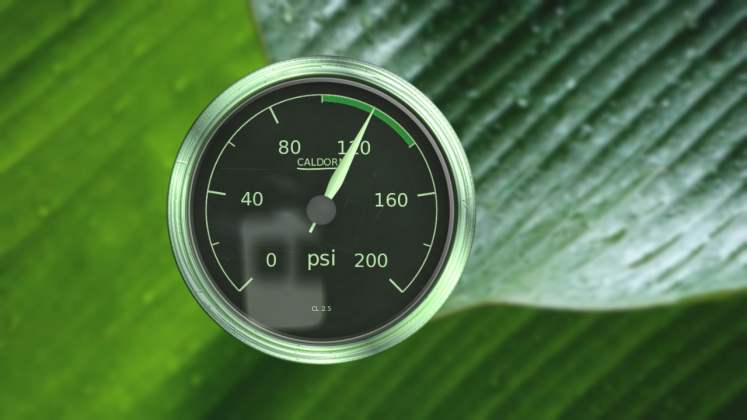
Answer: value=120 unit=psi
